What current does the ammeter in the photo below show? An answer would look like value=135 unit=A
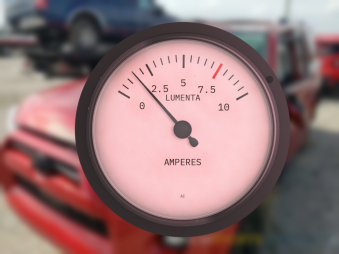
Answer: value=1.5 unit=A
